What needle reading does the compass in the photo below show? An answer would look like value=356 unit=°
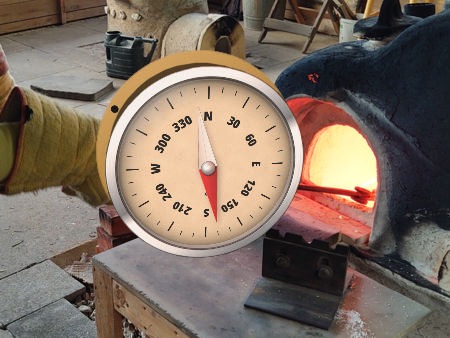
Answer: value=170 unit=°
